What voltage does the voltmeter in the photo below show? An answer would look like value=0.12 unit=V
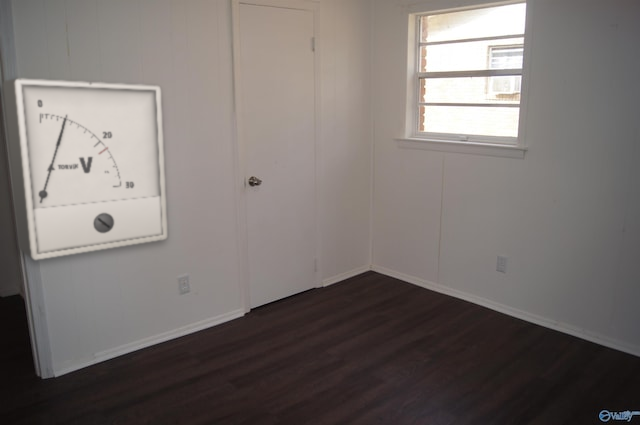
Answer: value=10 unit=V
